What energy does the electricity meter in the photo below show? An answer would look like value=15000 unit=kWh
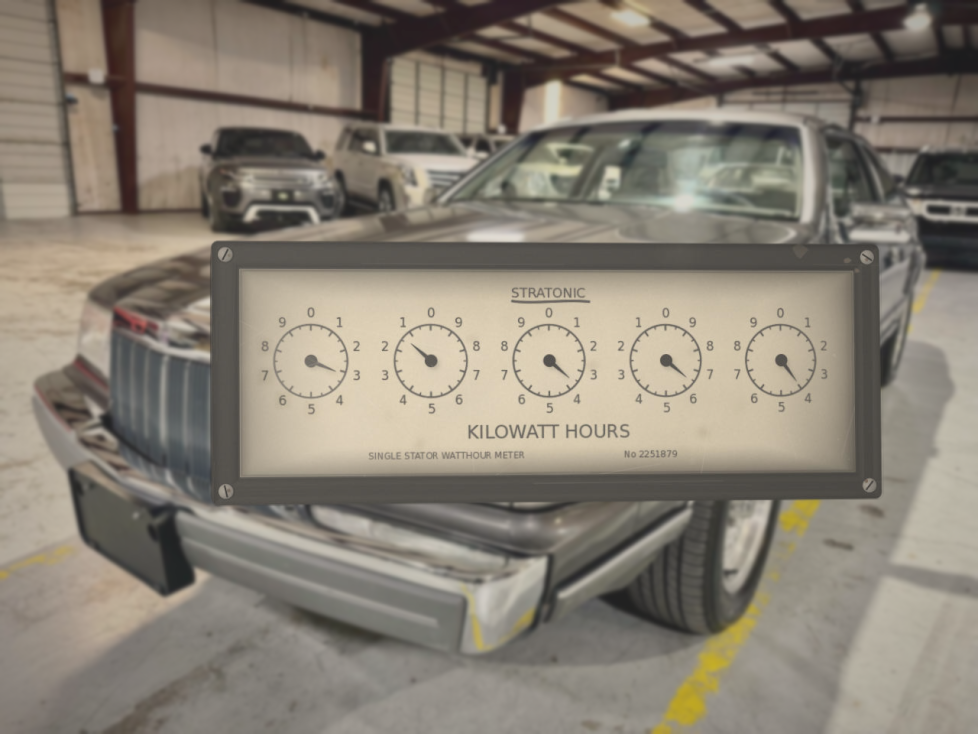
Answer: value=31364 unit=kWh
